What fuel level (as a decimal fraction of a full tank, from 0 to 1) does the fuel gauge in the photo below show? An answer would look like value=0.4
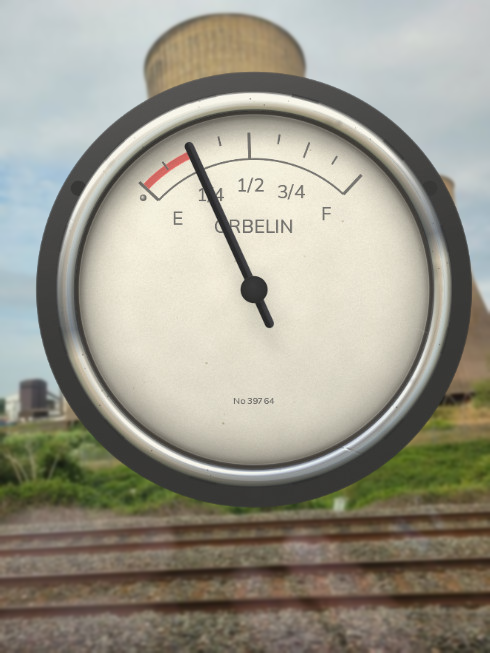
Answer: value=0.25
